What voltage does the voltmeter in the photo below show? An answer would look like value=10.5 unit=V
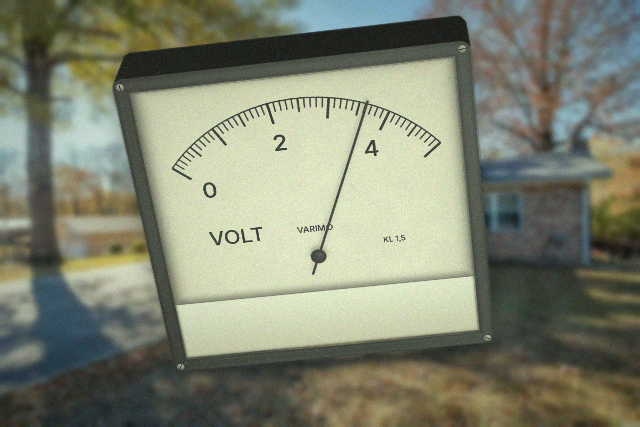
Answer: value=3.6 unit=V
